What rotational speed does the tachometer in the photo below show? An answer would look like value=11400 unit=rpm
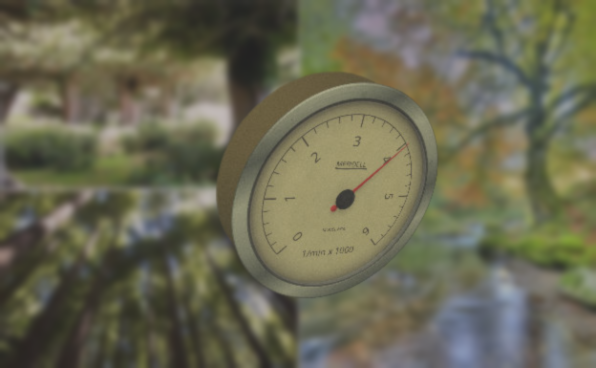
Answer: value=4000 unit=rpm
